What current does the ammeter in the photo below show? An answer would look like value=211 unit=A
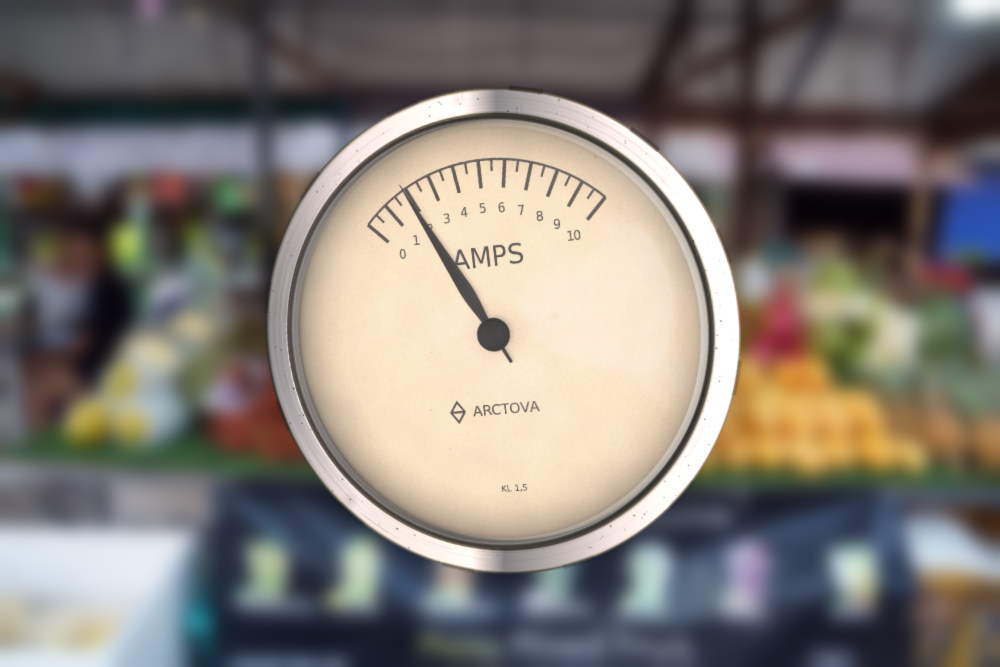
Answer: value=2 unit=A
